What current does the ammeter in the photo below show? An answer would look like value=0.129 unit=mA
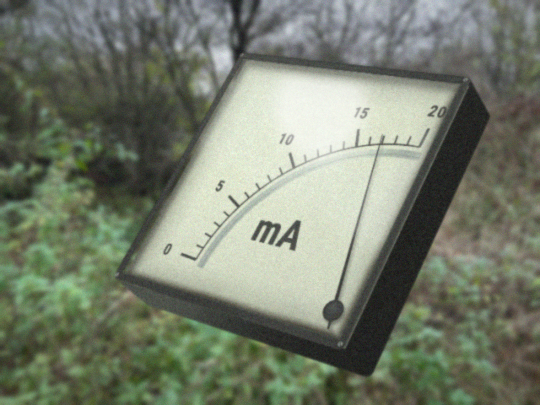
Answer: value=17 unit=mA
